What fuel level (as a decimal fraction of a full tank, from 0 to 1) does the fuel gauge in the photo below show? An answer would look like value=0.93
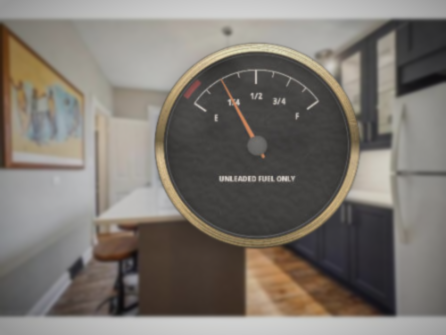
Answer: value=0.25
